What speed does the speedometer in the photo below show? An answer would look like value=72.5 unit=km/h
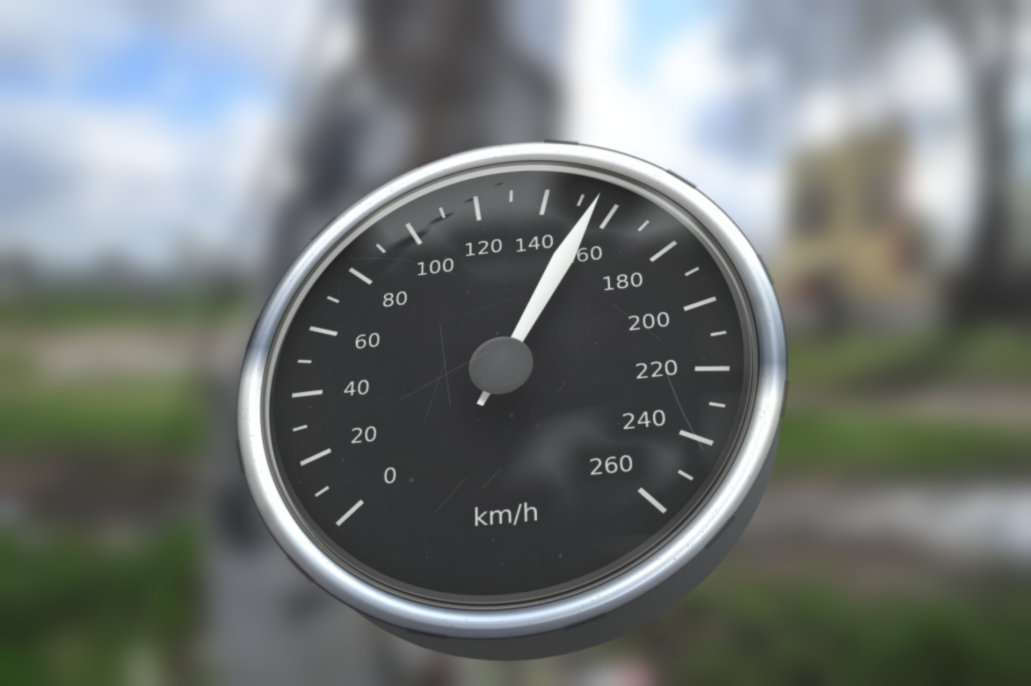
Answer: value=155 unit=km/h
